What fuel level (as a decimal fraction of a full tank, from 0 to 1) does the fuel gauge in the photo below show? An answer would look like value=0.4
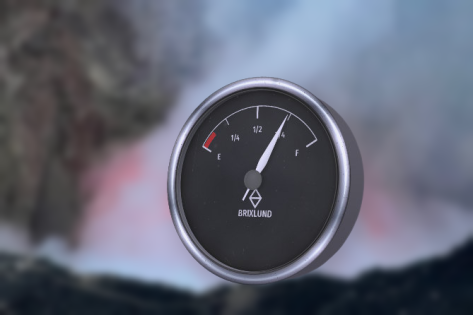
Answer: value=0.75
